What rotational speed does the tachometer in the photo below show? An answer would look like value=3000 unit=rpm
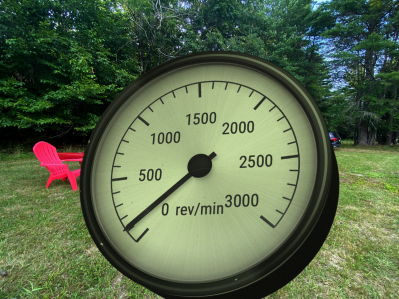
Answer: value=100 unit=rpm
